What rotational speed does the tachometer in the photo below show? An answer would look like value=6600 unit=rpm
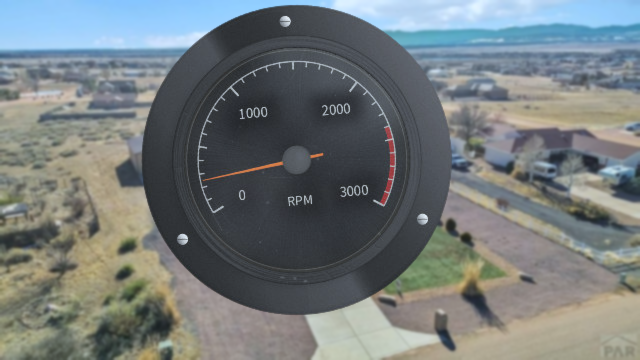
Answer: value=250 unit=rpm
